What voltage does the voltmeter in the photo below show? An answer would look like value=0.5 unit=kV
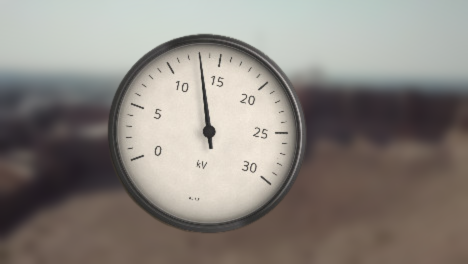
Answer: value=13 unit=kV
